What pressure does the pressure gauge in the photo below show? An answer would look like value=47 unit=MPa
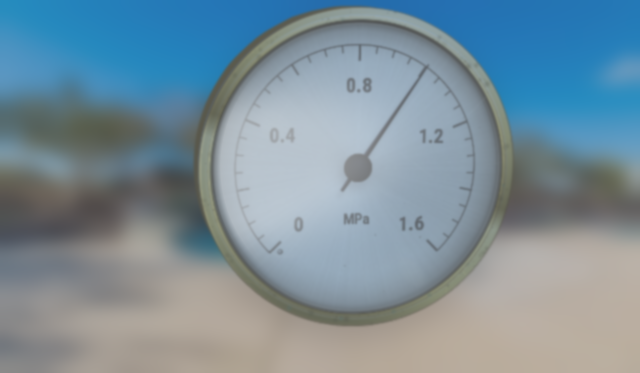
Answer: value=1 unit=MPa
